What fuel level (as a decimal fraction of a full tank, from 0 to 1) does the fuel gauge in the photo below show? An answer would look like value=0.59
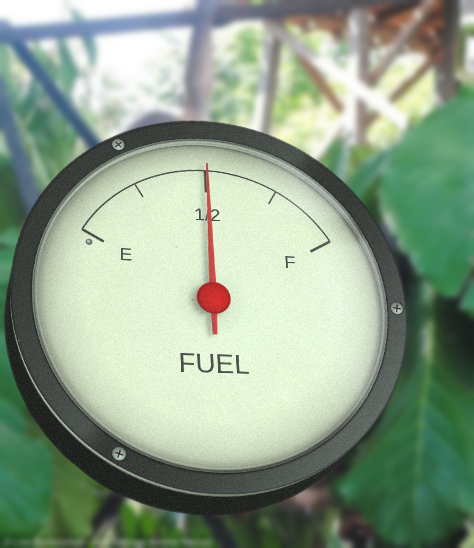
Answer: value=0.5
